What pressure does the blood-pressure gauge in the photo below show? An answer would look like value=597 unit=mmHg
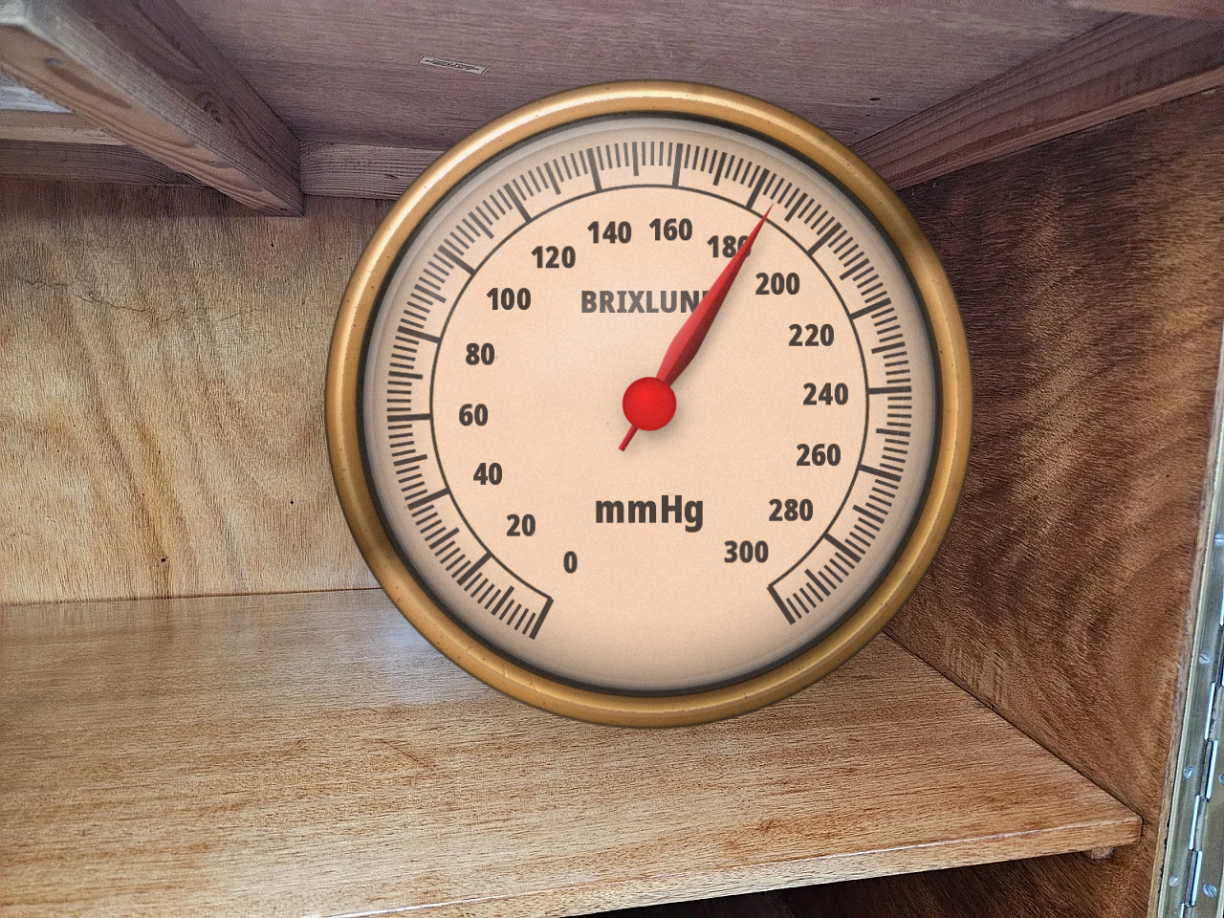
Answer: value=185 unit=mmHg
